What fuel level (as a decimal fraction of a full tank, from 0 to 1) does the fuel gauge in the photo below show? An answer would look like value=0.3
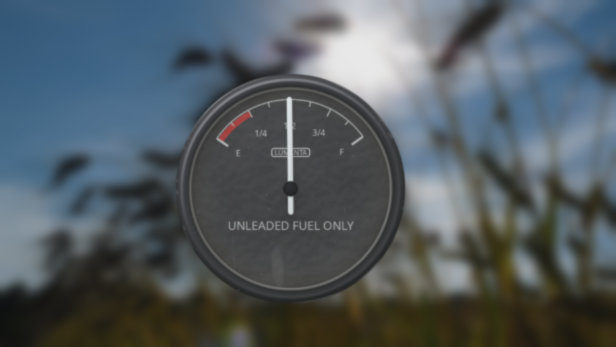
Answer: value=0.5
